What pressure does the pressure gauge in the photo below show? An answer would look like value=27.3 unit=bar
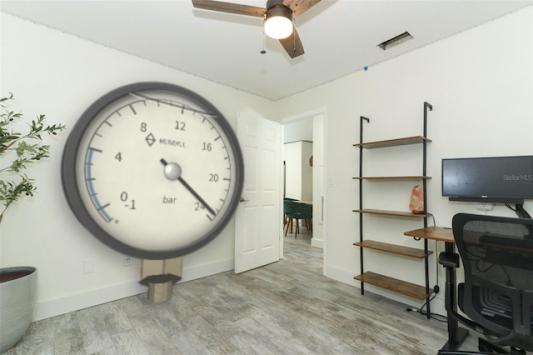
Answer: value=23.5 unit=bar
